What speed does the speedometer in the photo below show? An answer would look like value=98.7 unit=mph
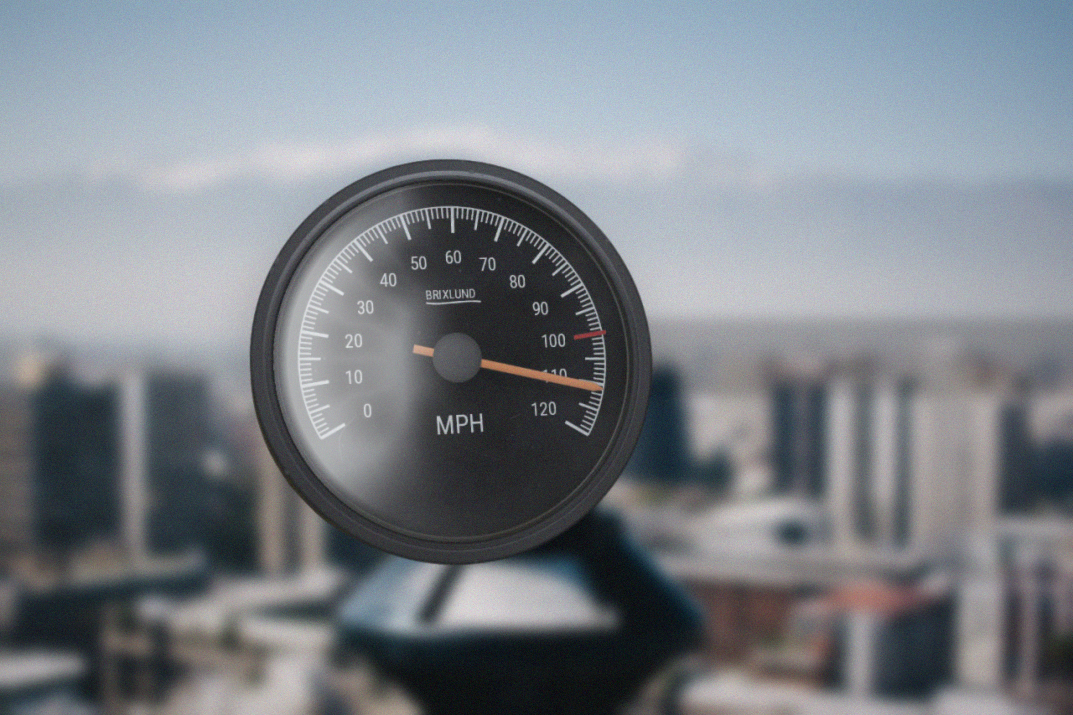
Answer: value=111 unit=mph
